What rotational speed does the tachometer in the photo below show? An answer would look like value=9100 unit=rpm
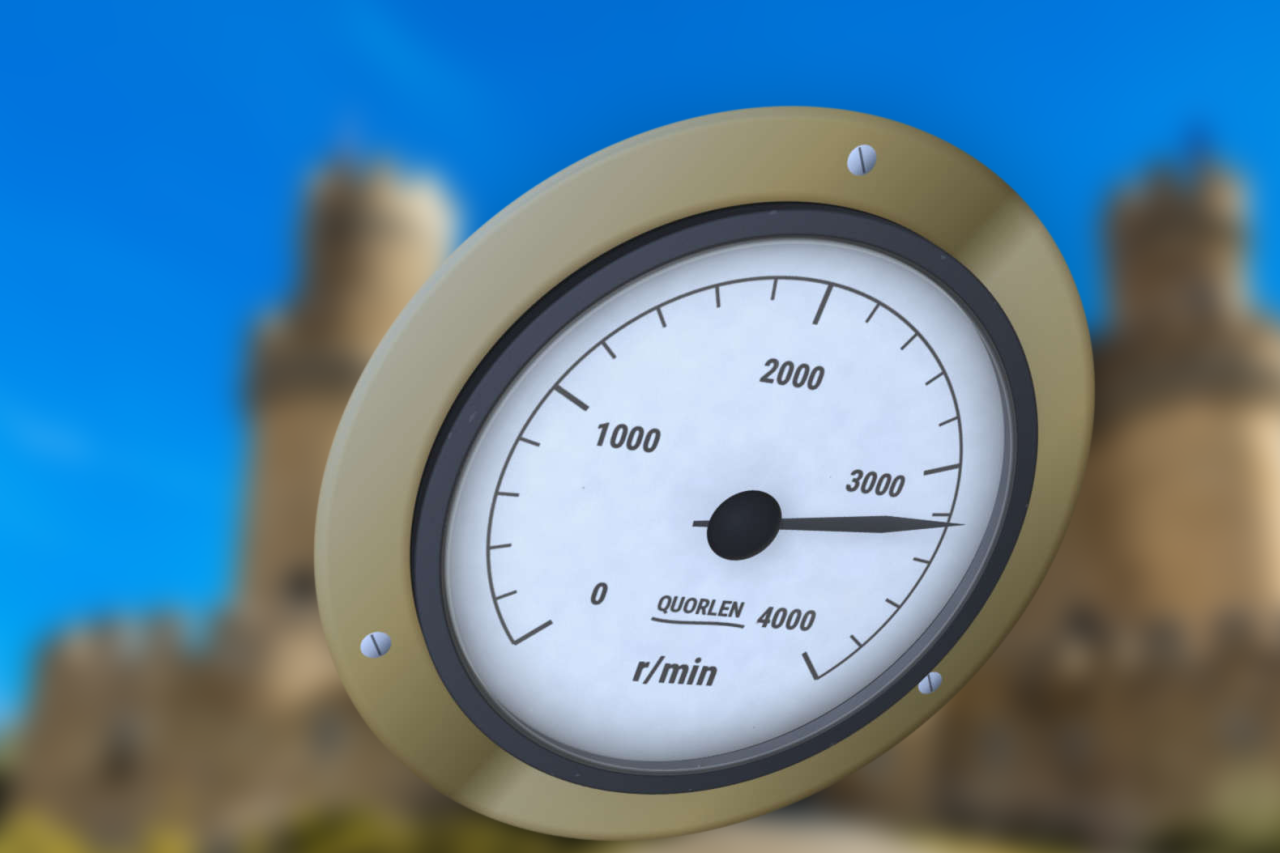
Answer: value=3200 unit=rpm
